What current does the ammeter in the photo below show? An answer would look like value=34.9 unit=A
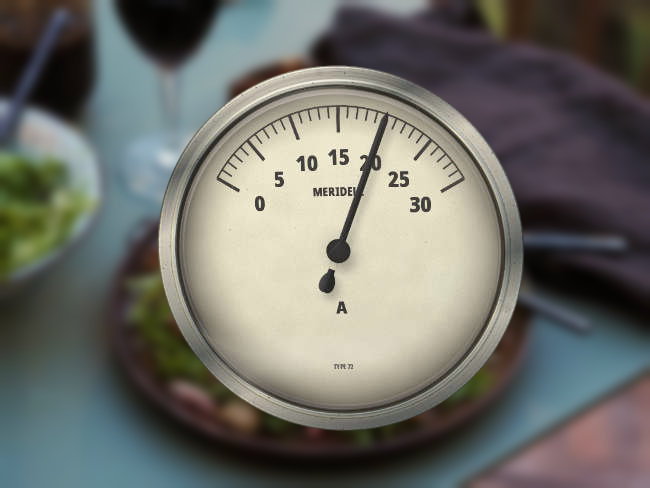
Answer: value=20 unit=A
